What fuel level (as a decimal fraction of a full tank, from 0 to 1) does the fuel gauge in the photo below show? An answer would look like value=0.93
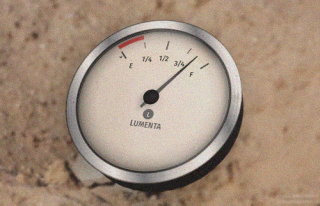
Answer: value=0.875
